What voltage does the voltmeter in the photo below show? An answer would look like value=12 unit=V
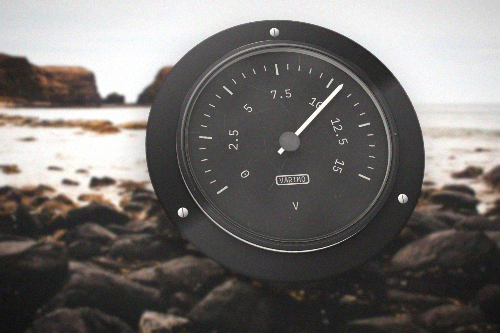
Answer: value=10.5 unit=V
